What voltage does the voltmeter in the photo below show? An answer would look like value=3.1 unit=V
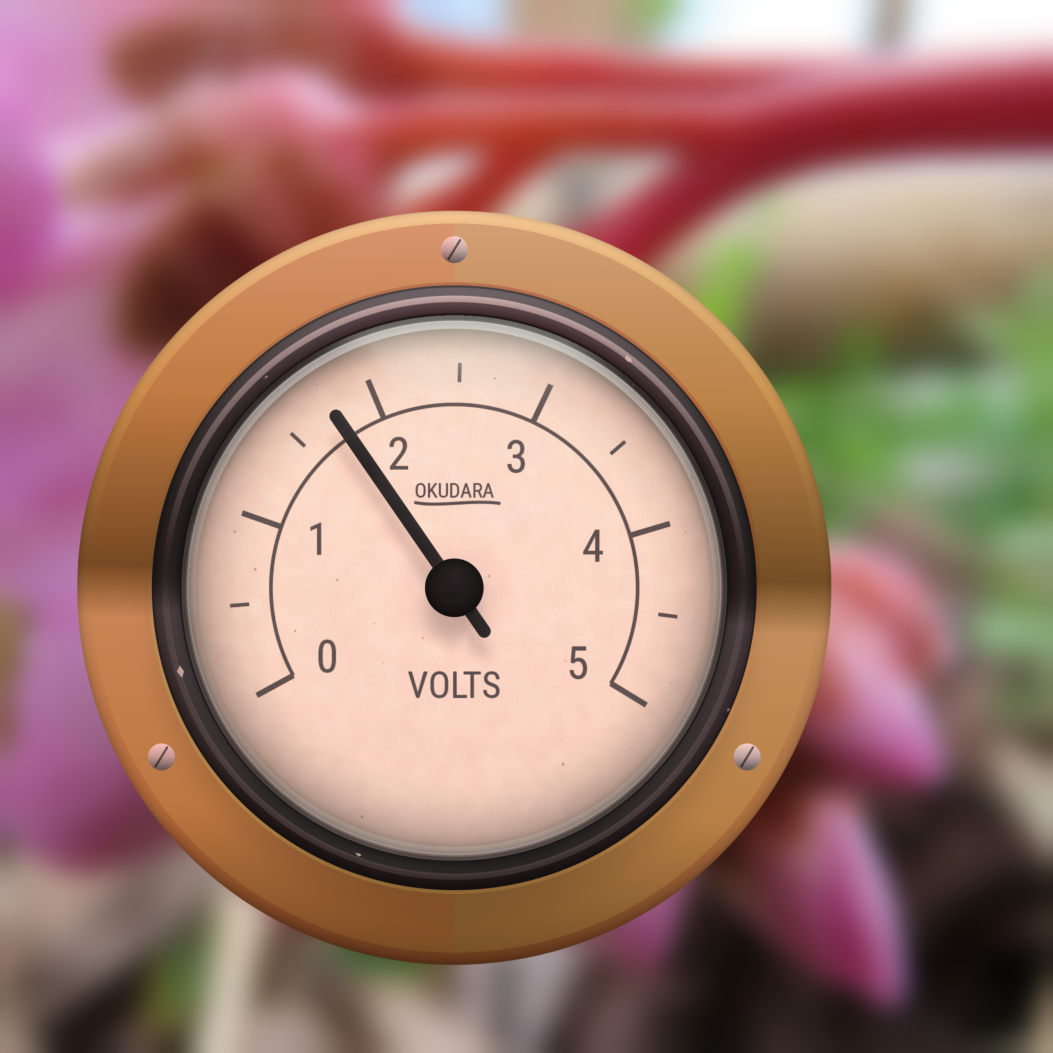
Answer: value=1.75 unit=V
